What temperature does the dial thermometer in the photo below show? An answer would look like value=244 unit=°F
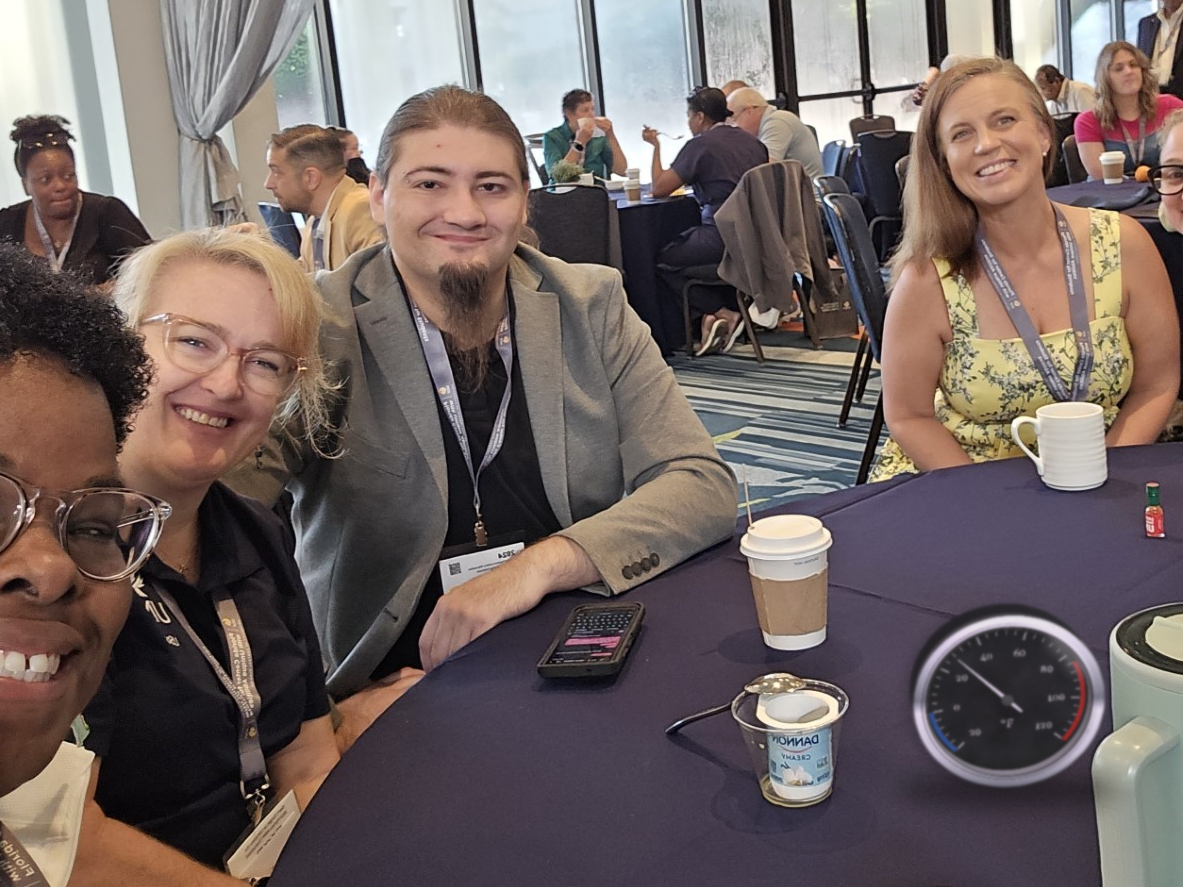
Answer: value=28 unit=°F
